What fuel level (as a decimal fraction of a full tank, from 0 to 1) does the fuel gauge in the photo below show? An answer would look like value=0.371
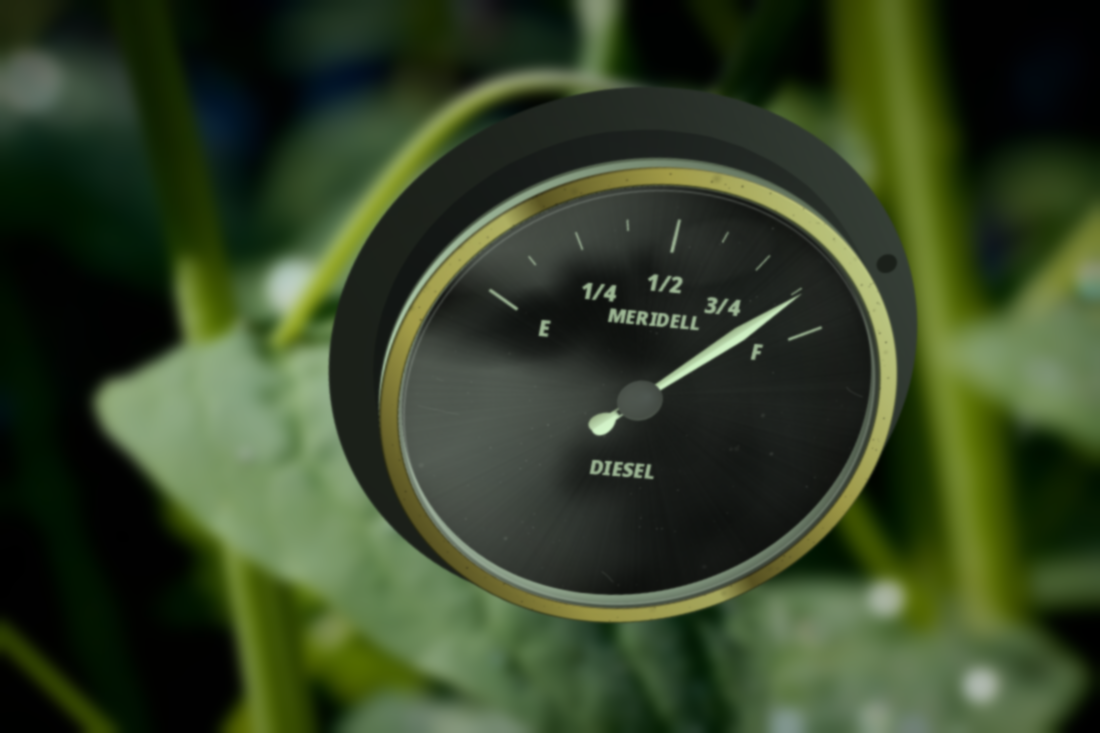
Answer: value=0.875
